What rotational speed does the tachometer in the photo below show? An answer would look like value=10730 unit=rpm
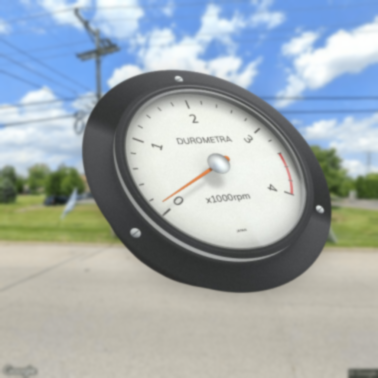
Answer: value=100 unit=rpm
